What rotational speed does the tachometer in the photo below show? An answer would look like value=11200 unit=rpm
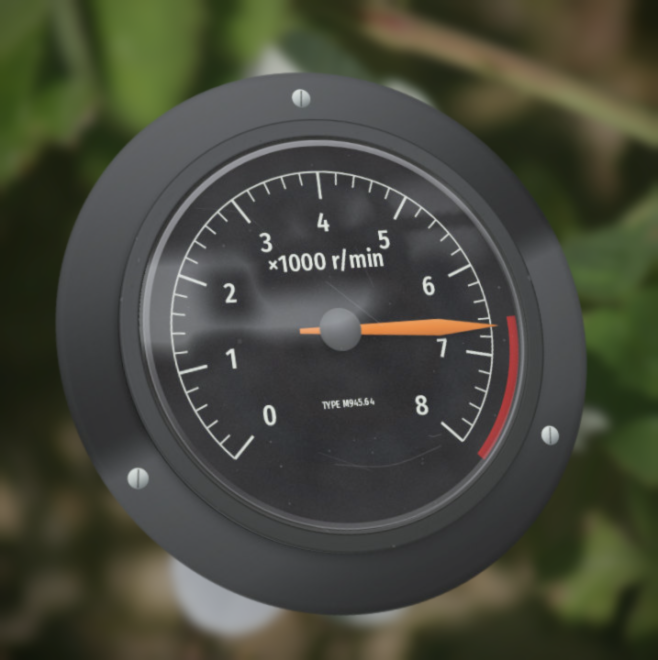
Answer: value=6700 unit=rpm
